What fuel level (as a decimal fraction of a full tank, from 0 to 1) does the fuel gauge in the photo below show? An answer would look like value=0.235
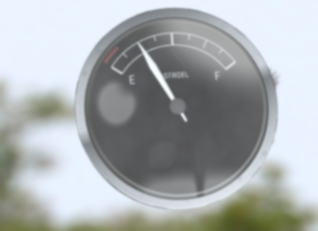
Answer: value=0.25
